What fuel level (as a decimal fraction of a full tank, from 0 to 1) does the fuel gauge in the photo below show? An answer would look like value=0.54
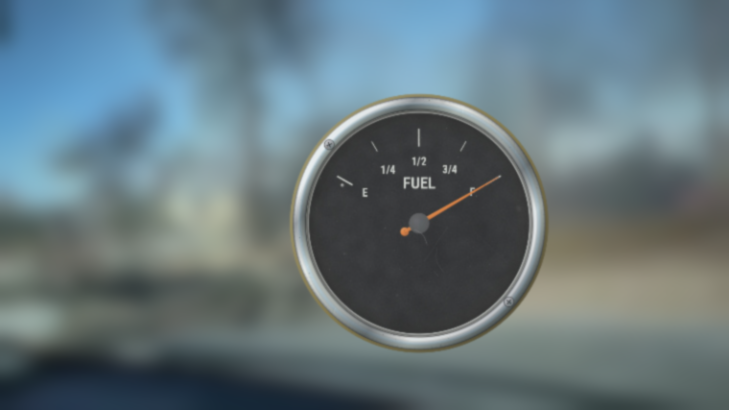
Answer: value=1
